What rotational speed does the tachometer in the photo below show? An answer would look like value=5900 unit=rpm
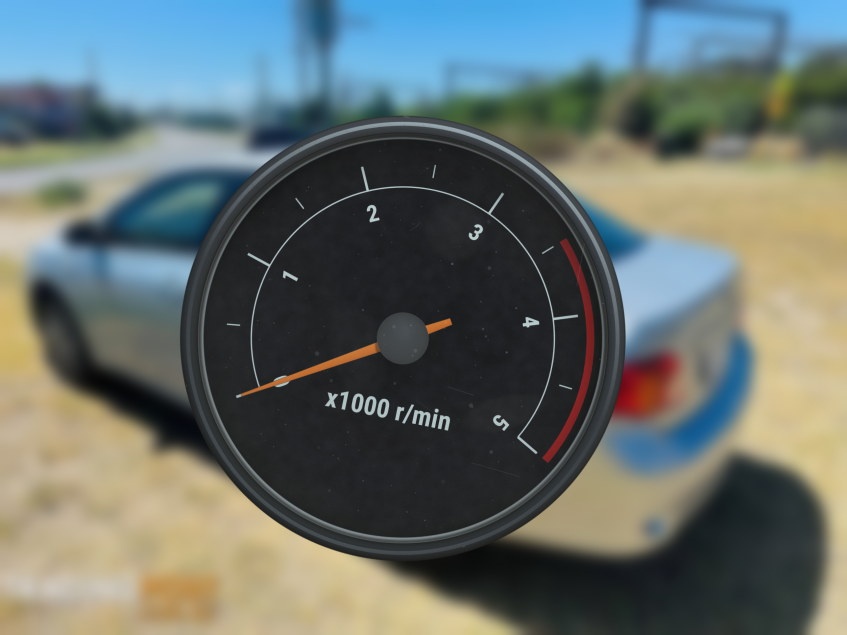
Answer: value=0 unit=rpm
